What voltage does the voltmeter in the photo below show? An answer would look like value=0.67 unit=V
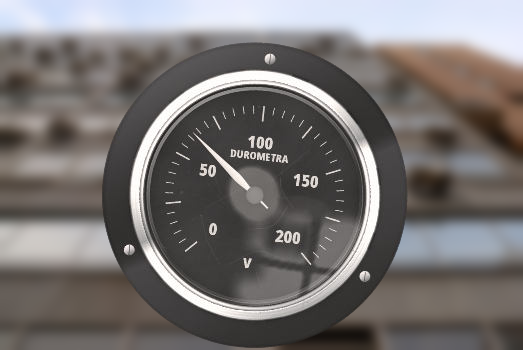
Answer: value=62.5 unit=V
